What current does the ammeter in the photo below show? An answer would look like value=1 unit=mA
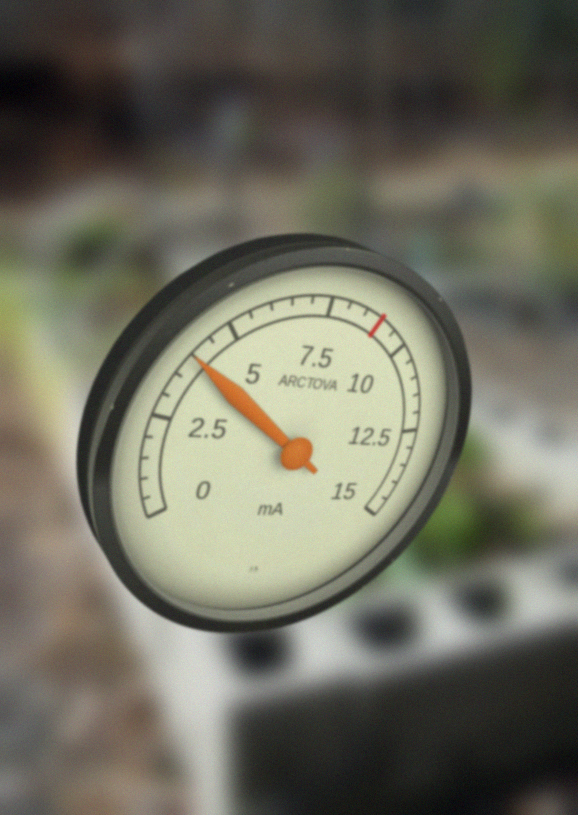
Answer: value=4 unit=mA
